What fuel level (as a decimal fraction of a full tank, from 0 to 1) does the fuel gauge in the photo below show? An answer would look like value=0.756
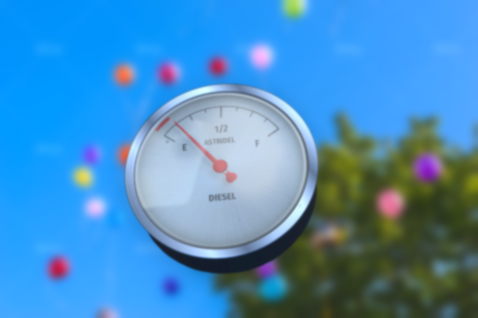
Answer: value=0.125
